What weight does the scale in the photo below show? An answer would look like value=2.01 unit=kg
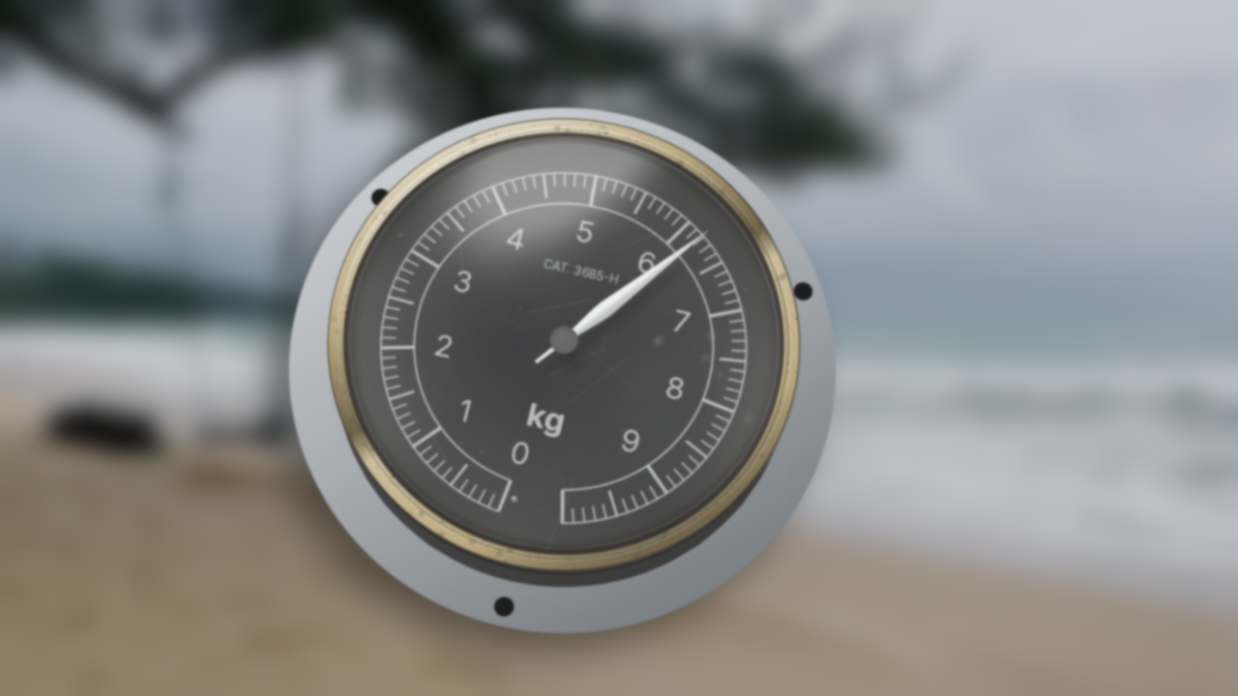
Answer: value=6.2 unit=kg
